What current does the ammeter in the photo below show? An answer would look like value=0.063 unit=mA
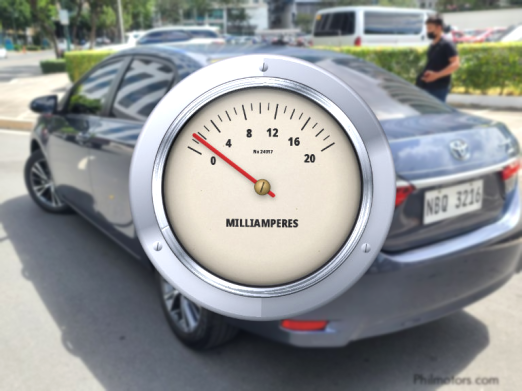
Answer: value=1.5 unit=mA
